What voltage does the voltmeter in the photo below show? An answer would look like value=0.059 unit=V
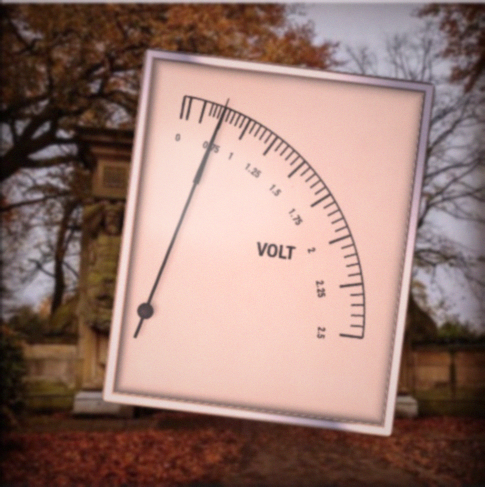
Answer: value=0.75 unit=V
